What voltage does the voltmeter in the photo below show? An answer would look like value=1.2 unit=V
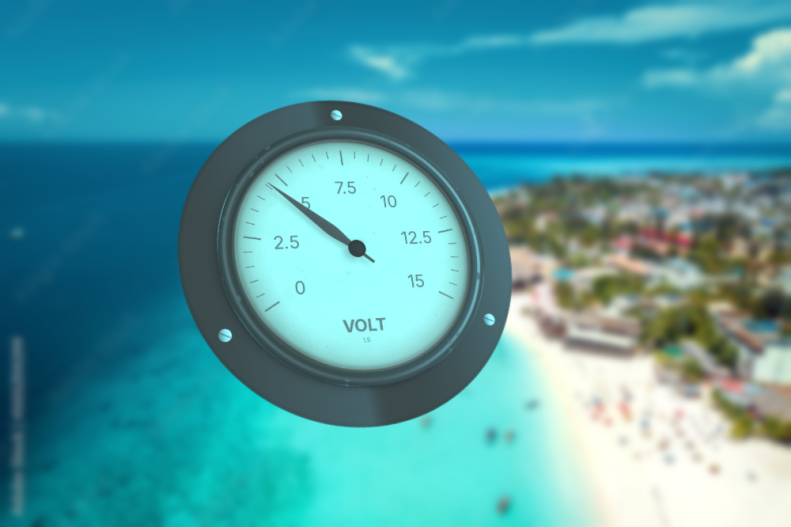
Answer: value=4.5 unit=V
